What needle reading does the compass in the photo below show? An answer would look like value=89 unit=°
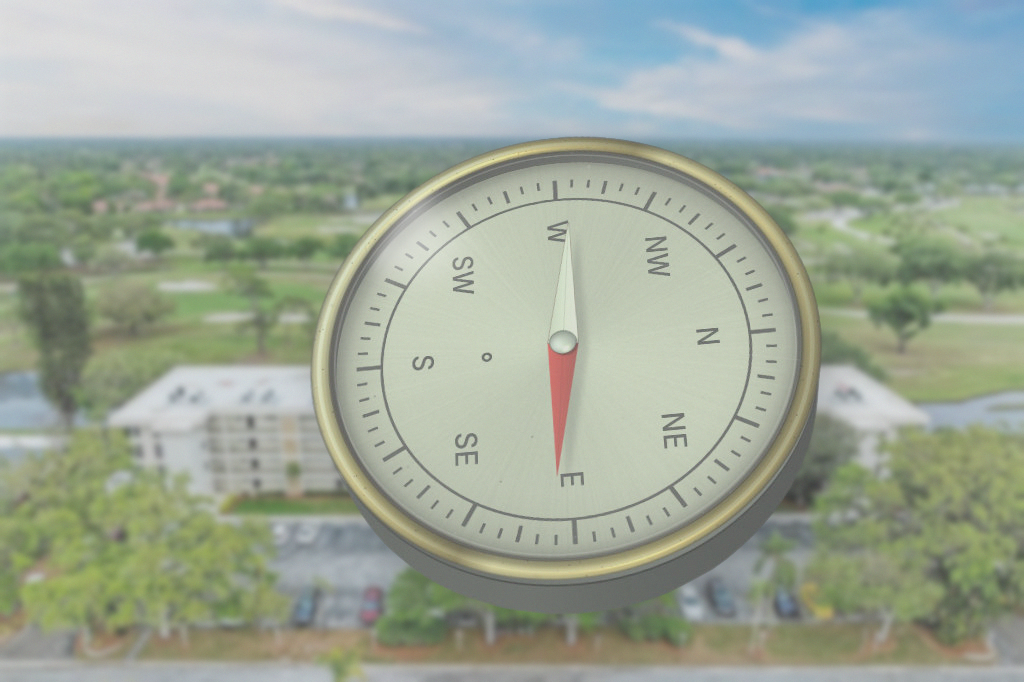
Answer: value=95 unit=°
